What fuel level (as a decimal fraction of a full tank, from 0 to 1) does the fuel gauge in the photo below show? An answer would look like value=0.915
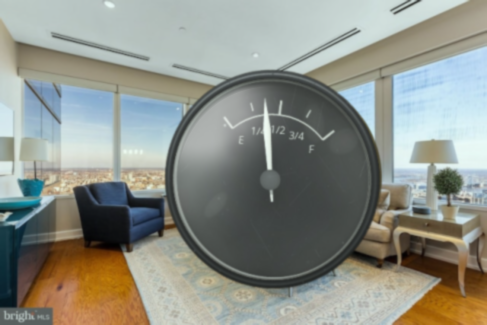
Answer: value=0.375
